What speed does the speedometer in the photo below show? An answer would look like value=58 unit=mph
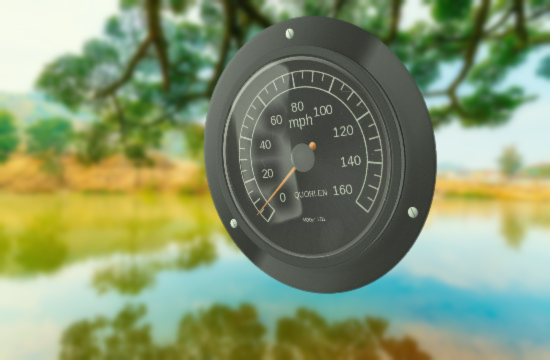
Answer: value=5 unit=mph
